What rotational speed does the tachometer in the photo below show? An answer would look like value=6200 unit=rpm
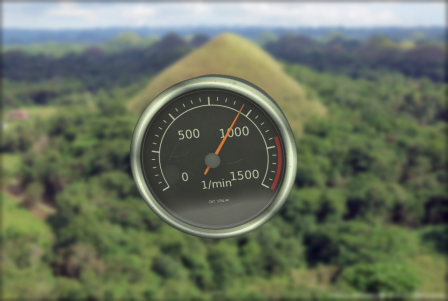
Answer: value=950 unit=rpm
